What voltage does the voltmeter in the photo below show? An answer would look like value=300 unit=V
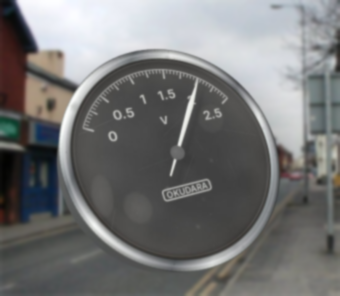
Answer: value=2 unit=V
